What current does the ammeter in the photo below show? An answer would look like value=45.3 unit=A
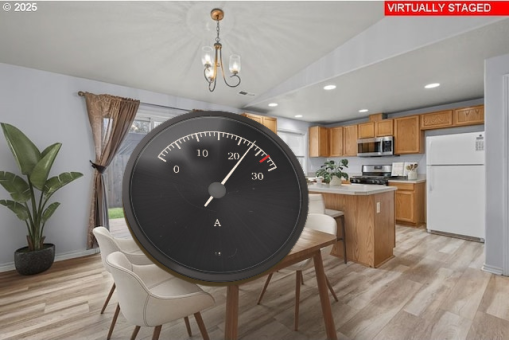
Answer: value=23 unit=A
